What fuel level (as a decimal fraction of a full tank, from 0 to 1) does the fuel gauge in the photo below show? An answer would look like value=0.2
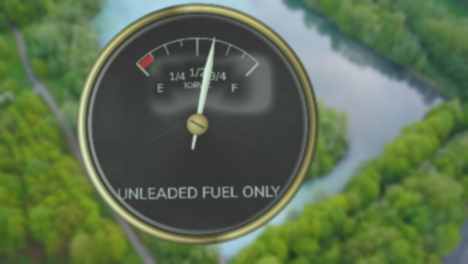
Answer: value=0.625
